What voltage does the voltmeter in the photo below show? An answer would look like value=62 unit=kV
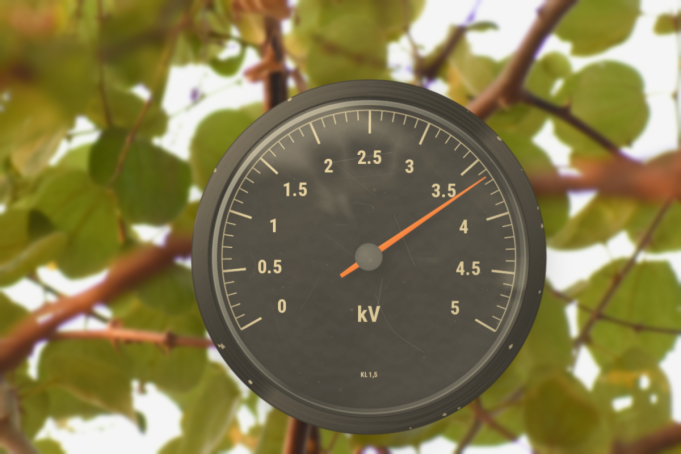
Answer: value=3.65 unit=kV
